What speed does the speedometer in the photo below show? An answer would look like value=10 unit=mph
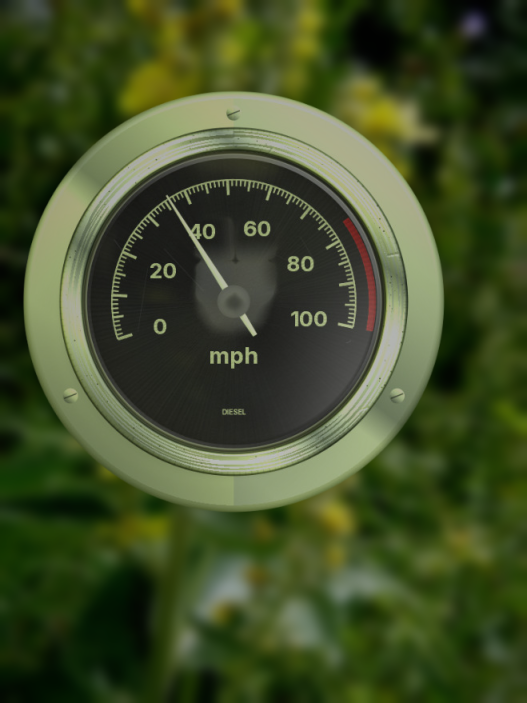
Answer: value=36 unit=mph
